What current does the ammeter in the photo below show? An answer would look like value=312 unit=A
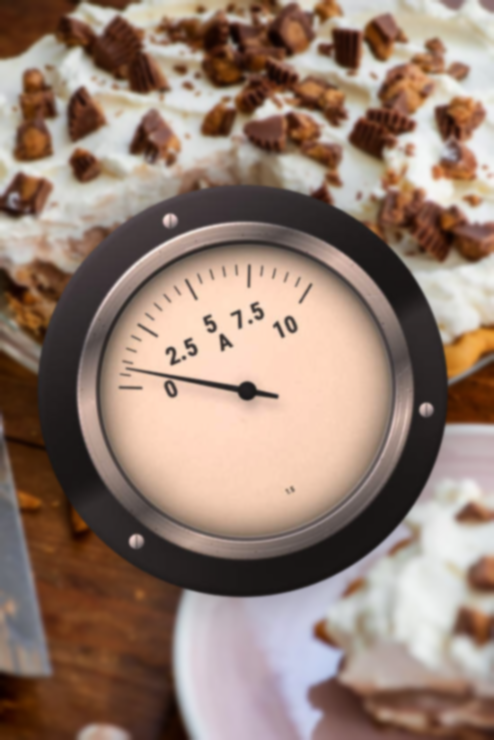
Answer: value=0.75 unit=A
